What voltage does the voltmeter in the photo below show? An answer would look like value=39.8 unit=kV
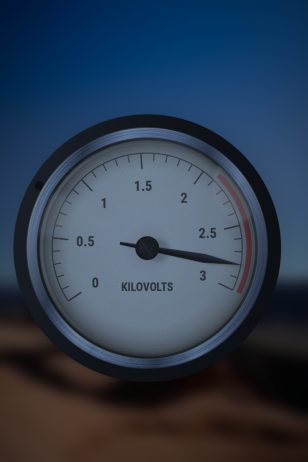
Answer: value=2.8 unit=kV
